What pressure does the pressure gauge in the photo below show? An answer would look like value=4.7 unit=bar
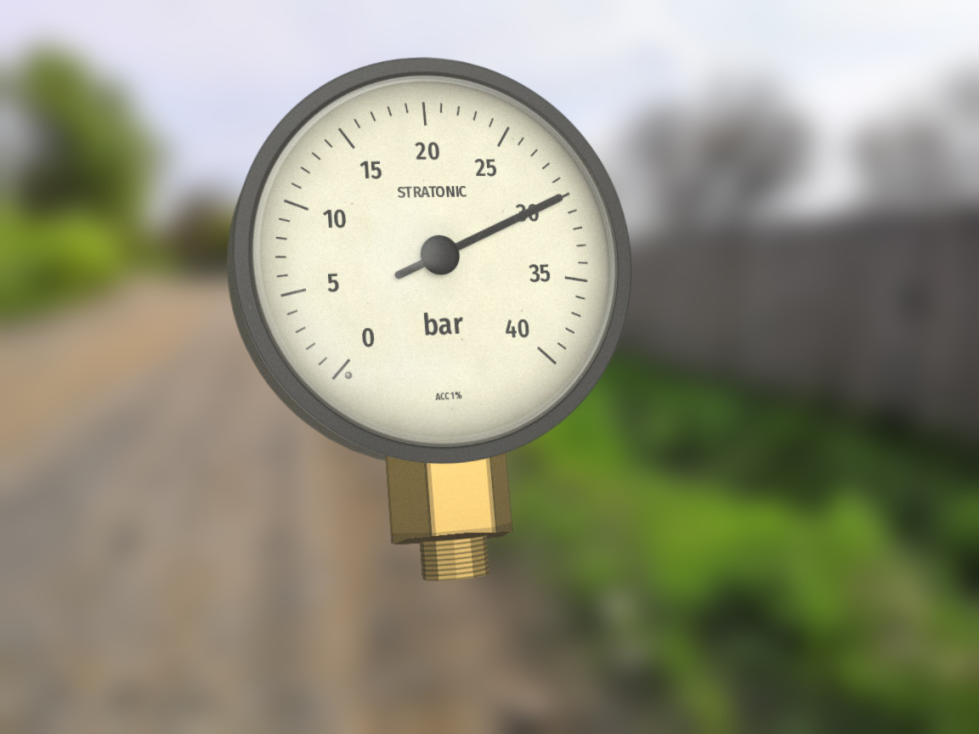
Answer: value=30 unit=bar
